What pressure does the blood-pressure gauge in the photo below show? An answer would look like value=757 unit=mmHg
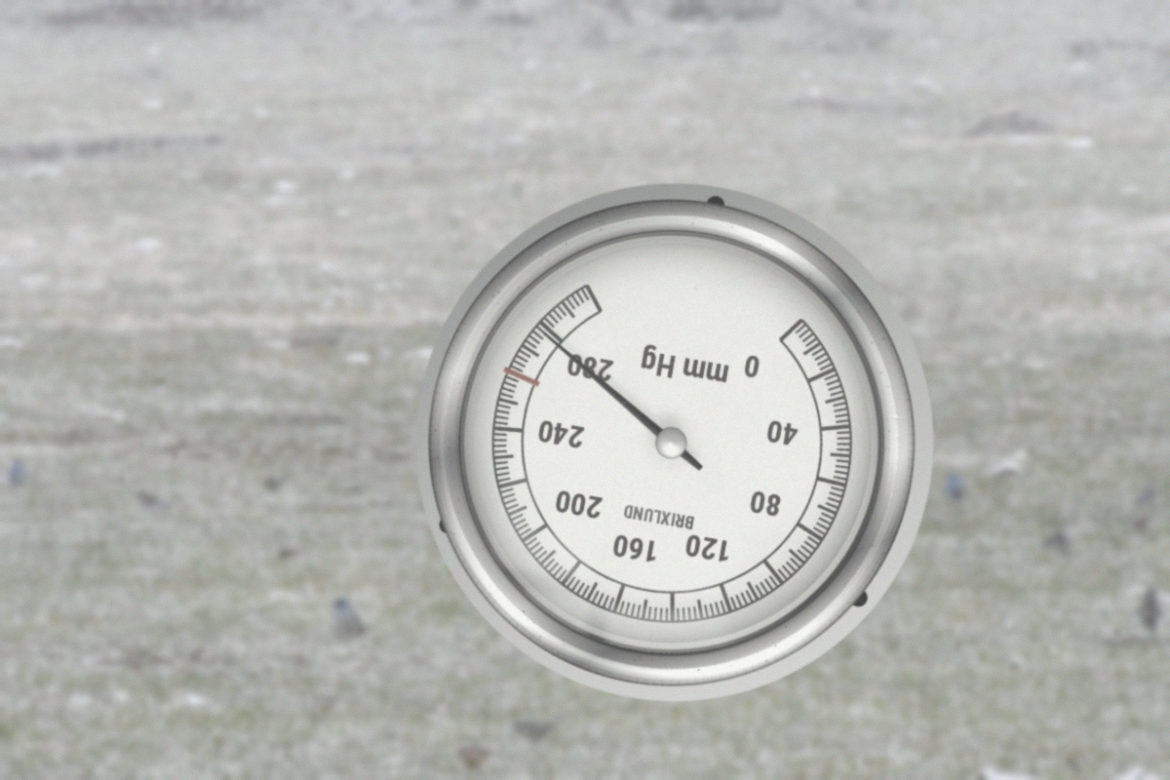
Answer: value=278 unit=mmHg
